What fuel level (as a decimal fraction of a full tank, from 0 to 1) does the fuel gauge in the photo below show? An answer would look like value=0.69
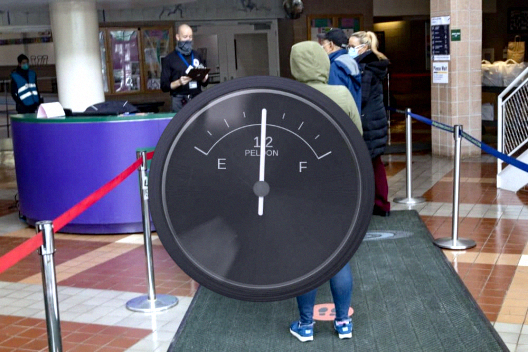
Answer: value=0.5
